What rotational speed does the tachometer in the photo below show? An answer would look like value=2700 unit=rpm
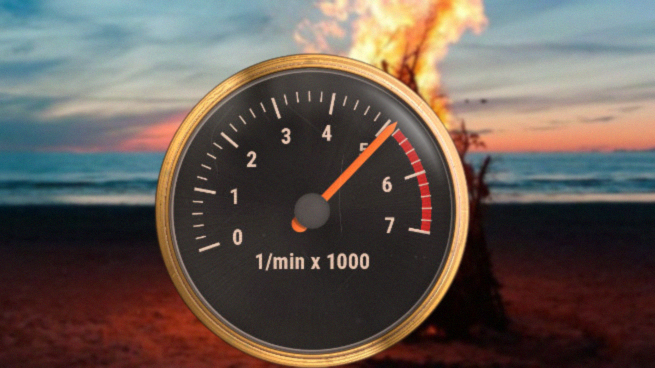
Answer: value=5100 unit=rpm
